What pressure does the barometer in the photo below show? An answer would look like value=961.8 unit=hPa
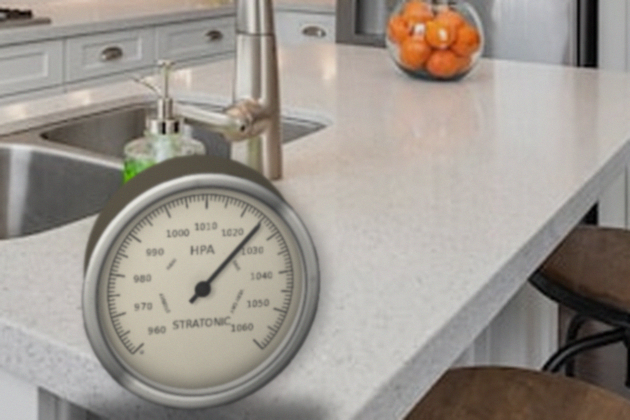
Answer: value=1025 unit=hPa
